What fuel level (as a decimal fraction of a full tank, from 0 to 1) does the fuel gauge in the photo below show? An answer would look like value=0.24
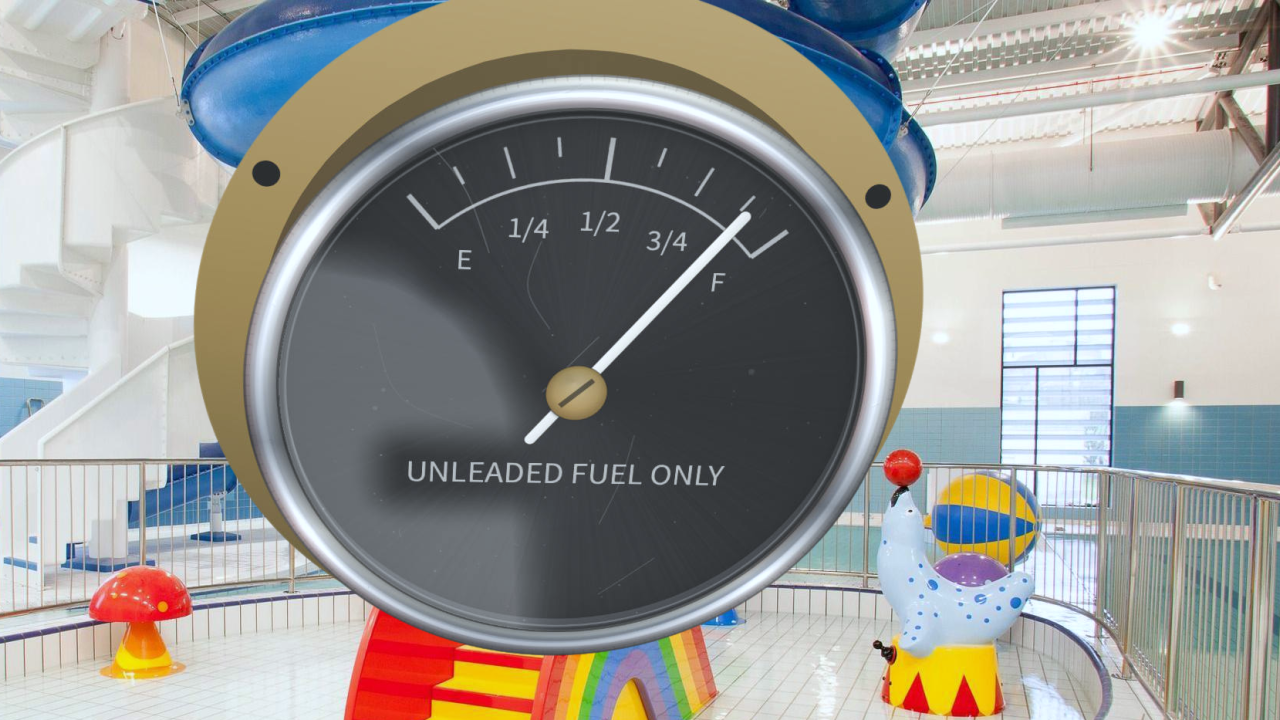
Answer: value=0.875
